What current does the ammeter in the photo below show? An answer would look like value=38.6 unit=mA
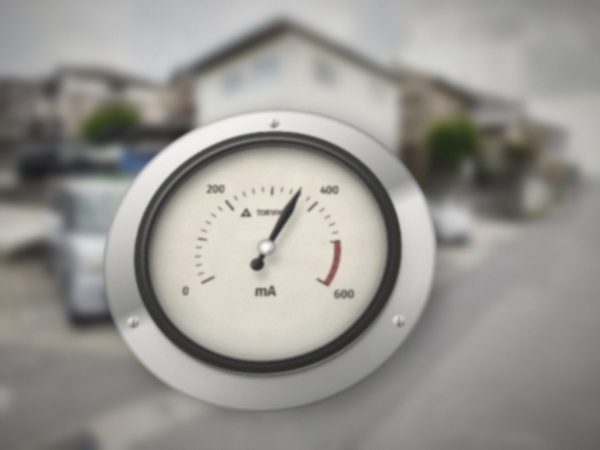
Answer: value=360 unit=mA
